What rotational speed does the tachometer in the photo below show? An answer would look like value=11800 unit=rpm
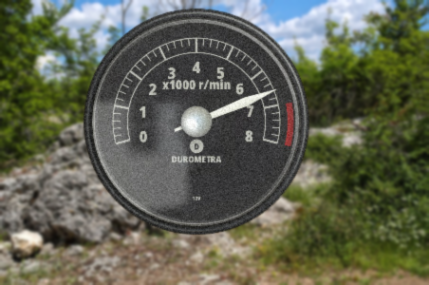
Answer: value=6600 unit=rpm
